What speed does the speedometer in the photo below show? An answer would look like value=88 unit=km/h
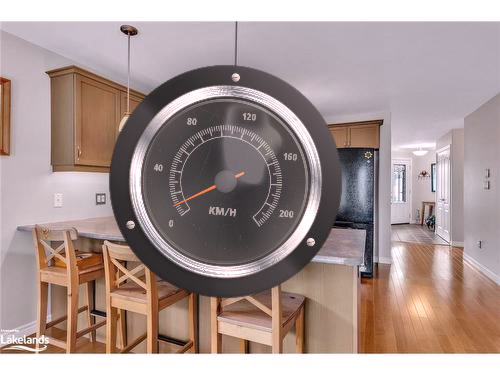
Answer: value=10 unit=km/h
